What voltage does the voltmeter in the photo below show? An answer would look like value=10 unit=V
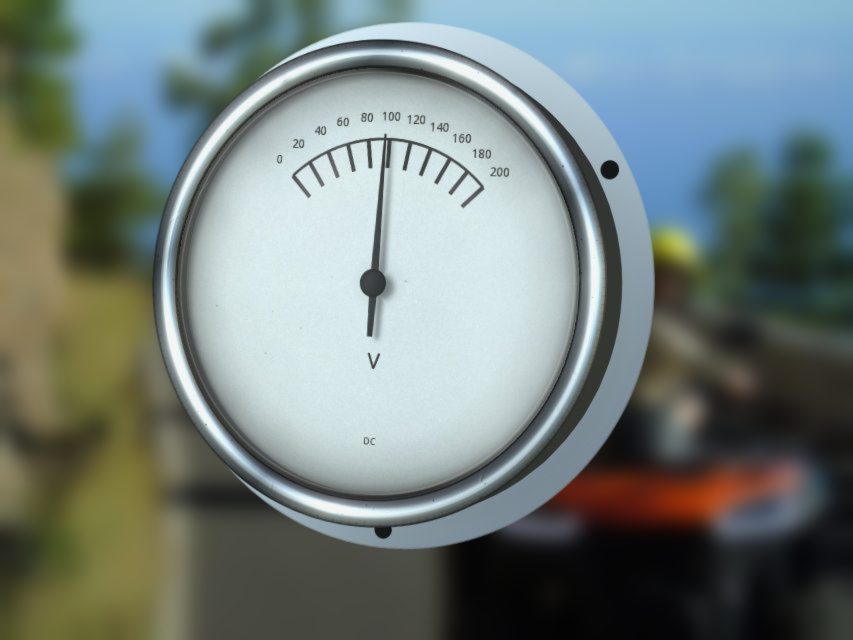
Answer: value=100 unit=V
